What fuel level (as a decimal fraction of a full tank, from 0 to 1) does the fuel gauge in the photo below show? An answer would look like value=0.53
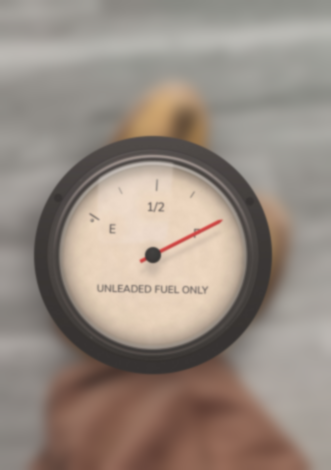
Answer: value=1
